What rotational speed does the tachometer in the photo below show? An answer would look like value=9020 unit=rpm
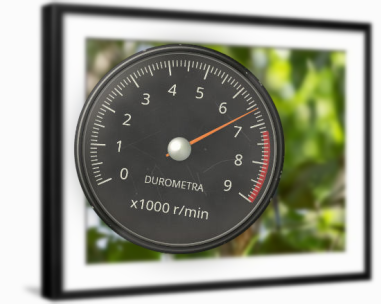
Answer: value=6600 unit=rpm
